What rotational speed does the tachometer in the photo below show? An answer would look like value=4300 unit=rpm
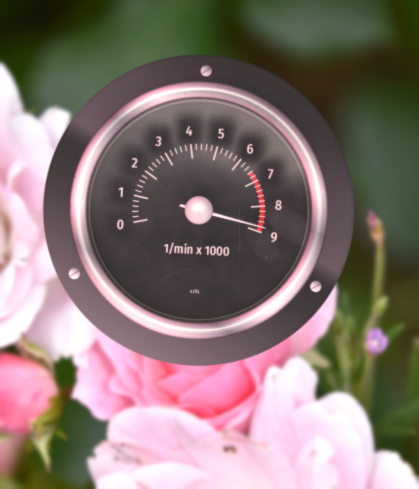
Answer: value=8800 unit=rpm
